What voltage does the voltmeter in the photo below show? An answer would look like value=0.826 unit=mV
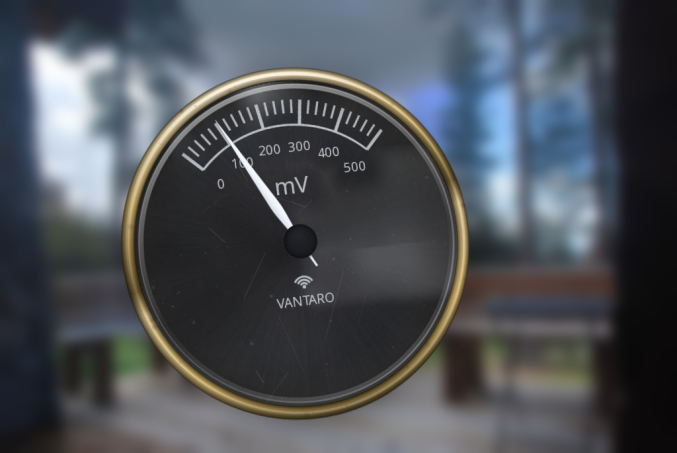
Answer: value=100 unit=mV
